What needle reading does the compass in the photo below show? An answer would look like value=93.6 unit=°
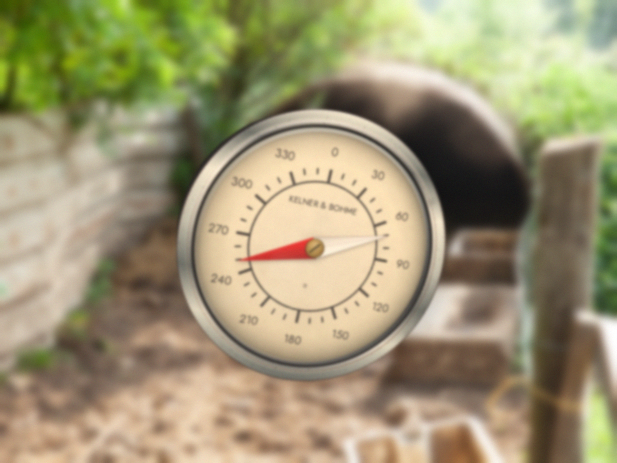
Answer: value=250 unit=°
